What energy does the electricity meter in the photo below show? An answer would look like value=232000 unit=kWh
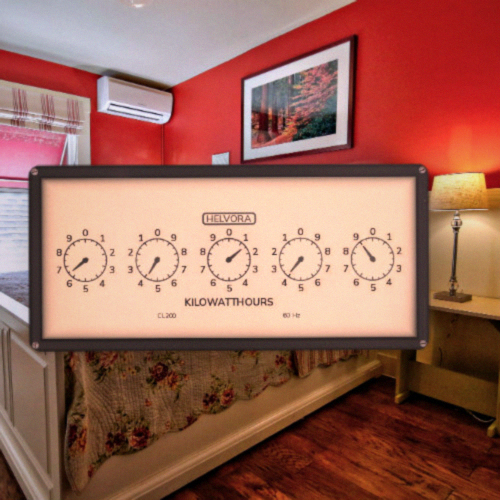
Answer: value=64139 unit=kWh
